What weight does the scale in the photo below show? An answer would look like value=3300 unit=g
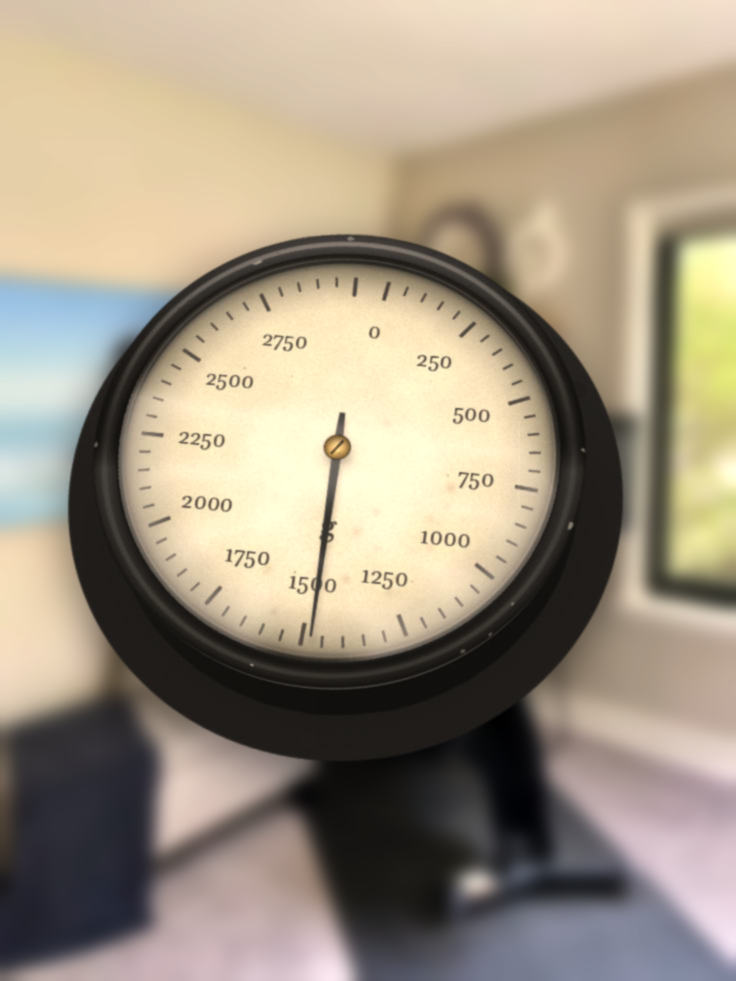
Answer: value=1475 unit=g
